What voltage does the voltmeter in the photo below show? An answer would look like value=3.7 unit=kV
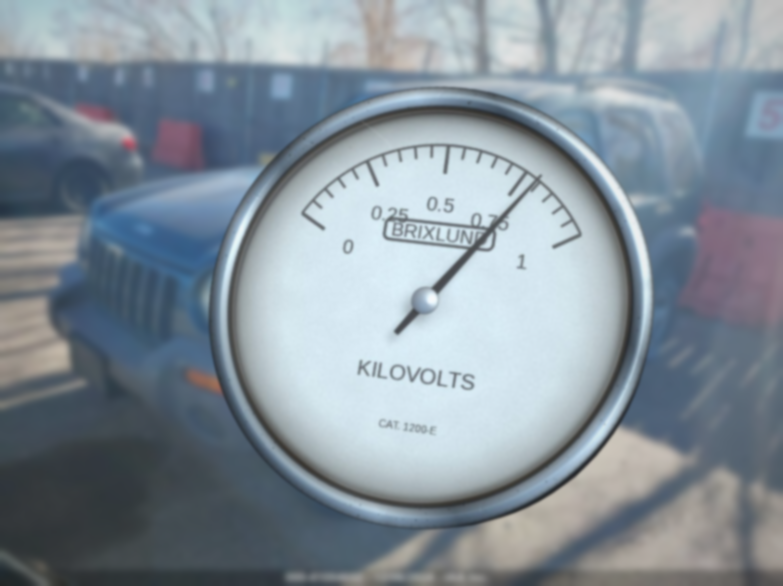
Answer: value=0.8 unit=kV
